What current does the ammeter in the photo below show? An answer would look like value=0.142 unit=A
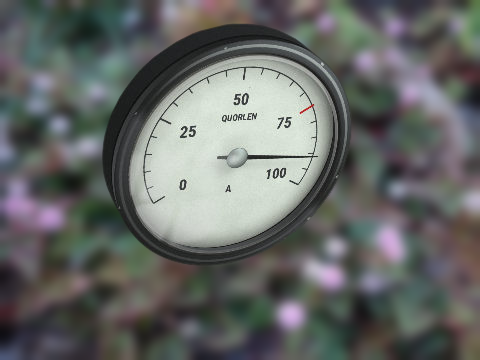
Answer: value=90 unit=A
